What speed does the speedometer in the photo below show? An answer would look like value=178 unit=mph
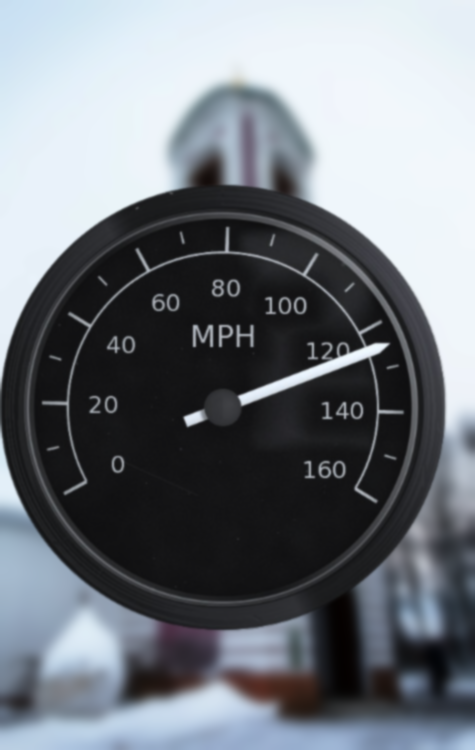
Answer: value=125 unit=mph
